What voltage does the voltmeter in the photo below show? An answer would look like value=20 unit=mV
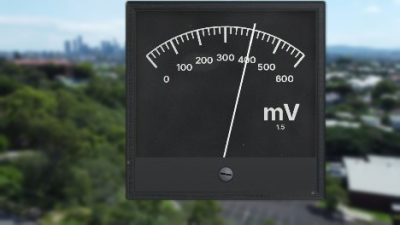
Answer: value=400 unit=mV
